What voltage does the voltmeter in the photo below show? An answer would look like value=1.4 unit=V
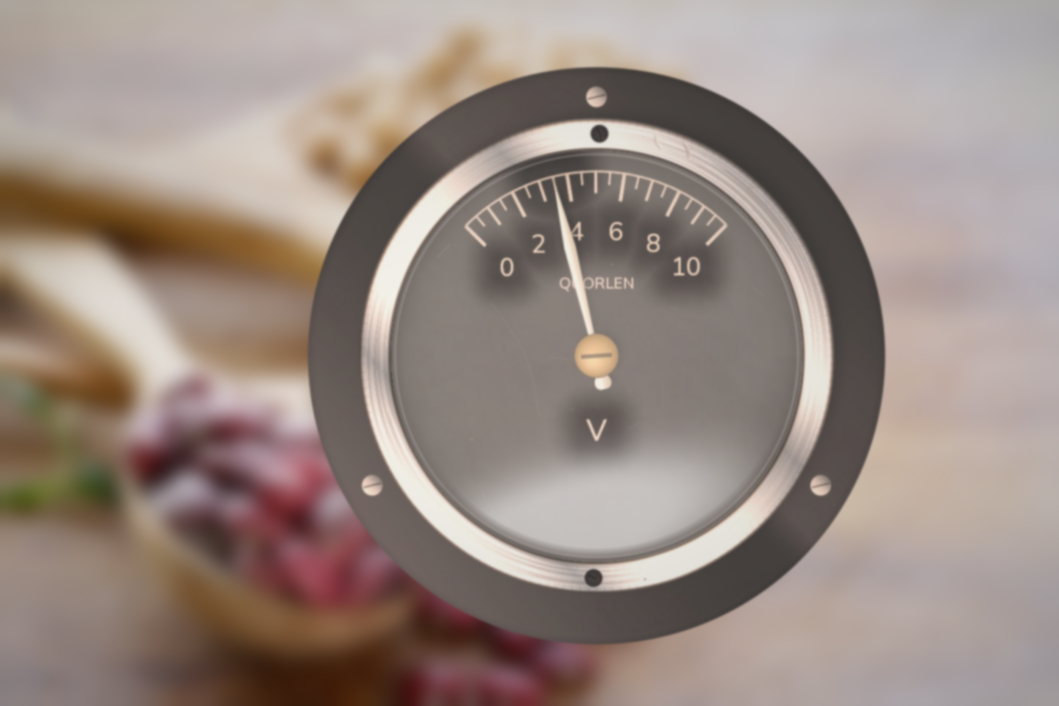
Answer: value=3.5 unit=V
